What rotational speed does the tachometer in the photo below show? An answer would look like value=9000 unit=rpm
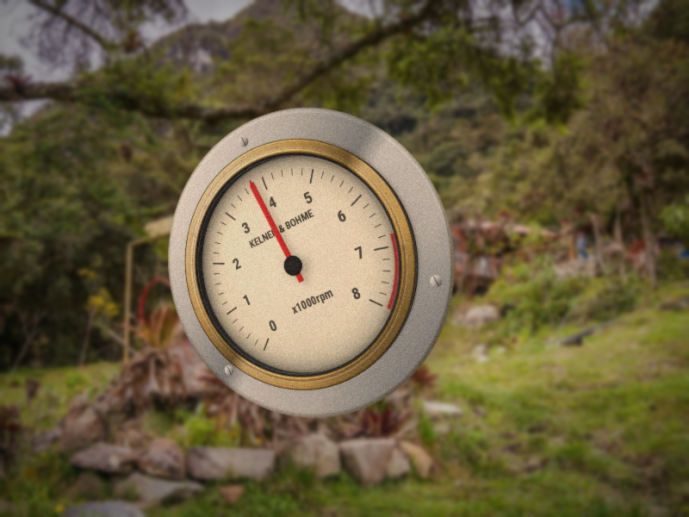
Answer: value=3800 unit=rpm
